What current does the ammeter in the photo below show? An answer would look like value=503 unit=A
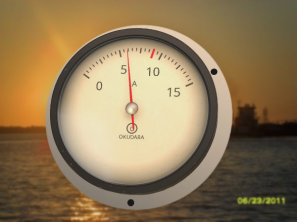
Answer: value=6 unit=A
